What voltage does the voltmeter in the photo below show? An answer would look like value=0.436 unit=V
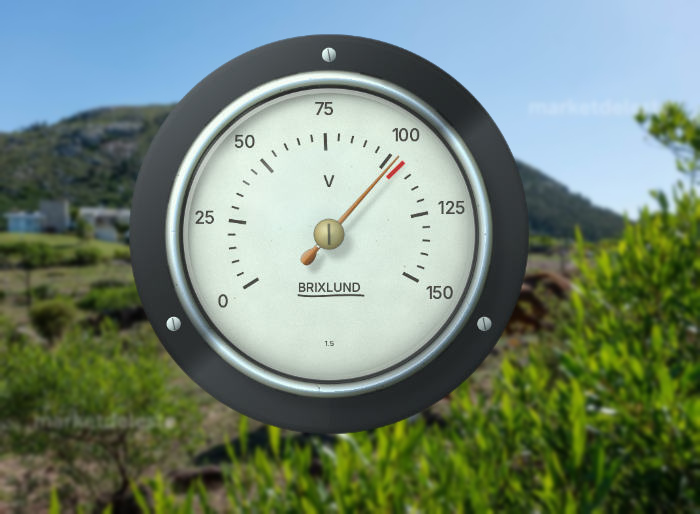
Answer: value=102.5 unit=V
